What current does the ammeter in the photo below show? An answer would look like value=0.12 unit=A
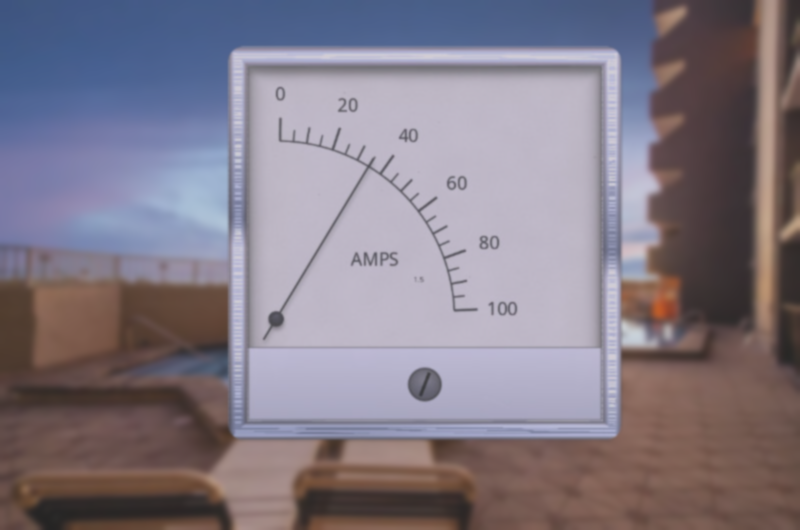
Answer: value=35 unit=A
